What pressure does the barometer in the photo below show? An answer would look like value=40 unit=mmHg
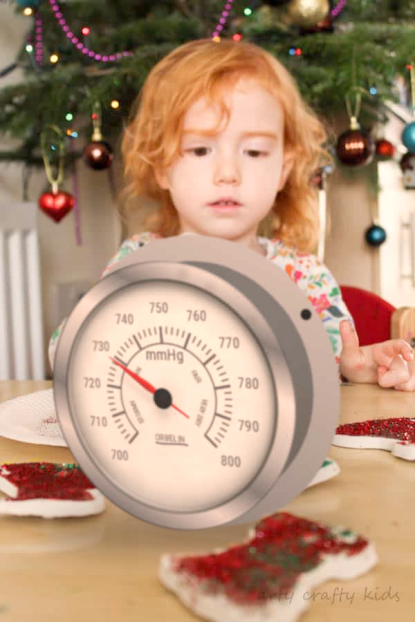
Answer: value=730 unit=mmHg
